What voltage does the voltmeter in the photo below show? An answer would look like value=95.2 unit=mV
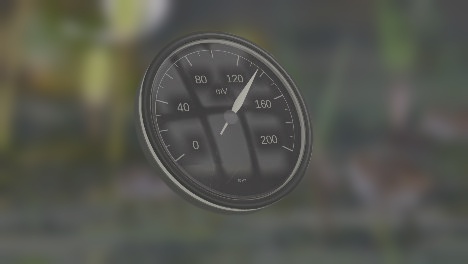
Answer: value=135 unit=mV
